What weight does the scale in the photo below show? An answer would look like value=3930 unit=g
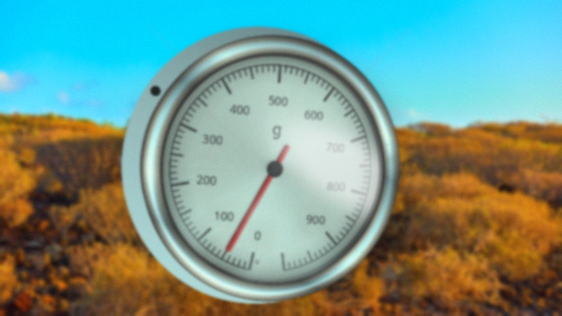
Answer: value=50 unit=g
